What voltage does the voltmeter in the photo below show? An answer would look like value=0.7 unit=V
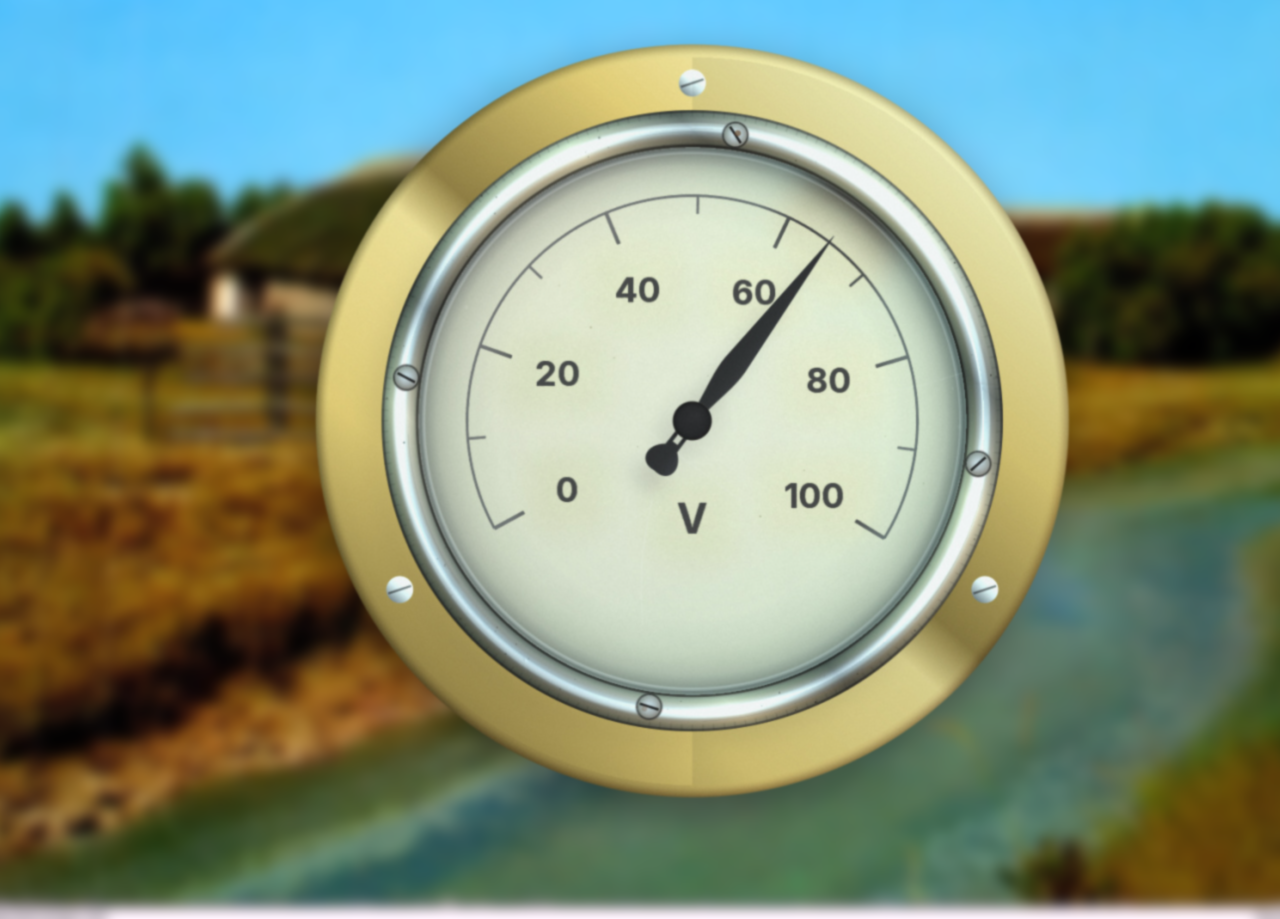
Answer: value=65 unit=V
